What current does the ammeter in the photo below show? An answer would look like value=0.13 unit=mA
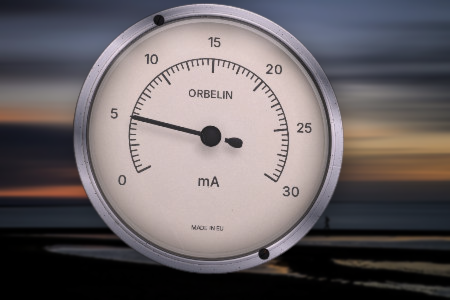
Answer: value=5 unit=mA
